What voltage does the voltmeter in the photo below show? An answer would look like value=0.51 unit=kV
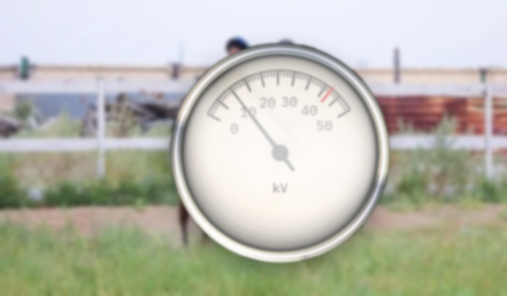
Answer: value=10 unit=kV
